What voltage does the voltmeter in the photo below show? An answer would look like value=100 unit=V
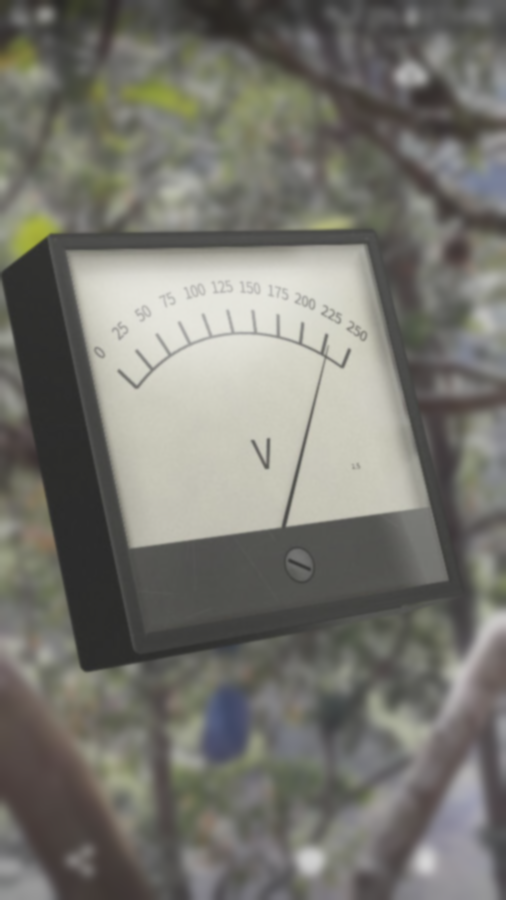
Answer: value=225 unit=V
